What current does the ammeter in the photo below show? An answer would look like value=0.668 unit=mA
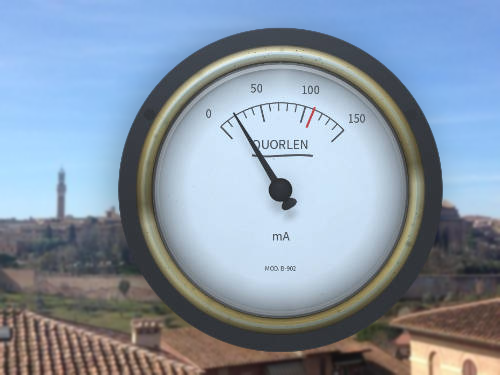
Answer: value=20 unit=mA
